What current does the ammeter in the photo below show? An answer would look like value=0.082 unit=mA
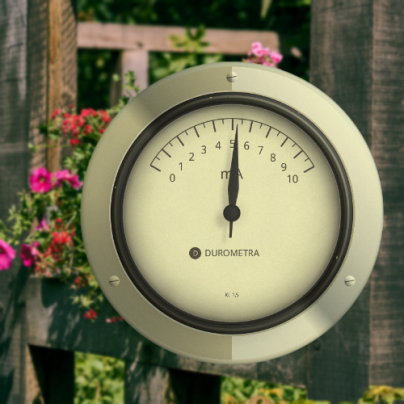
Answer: value=5.25 unit=mA
